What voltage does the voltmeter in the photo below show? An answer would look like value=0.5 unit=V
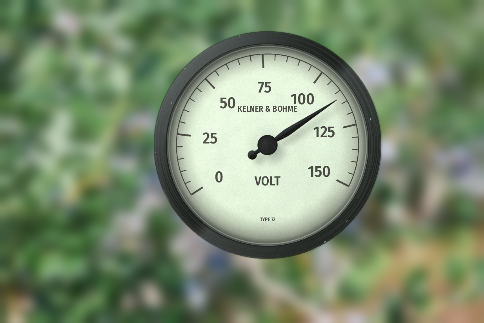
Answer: value=112.5 unit=V
